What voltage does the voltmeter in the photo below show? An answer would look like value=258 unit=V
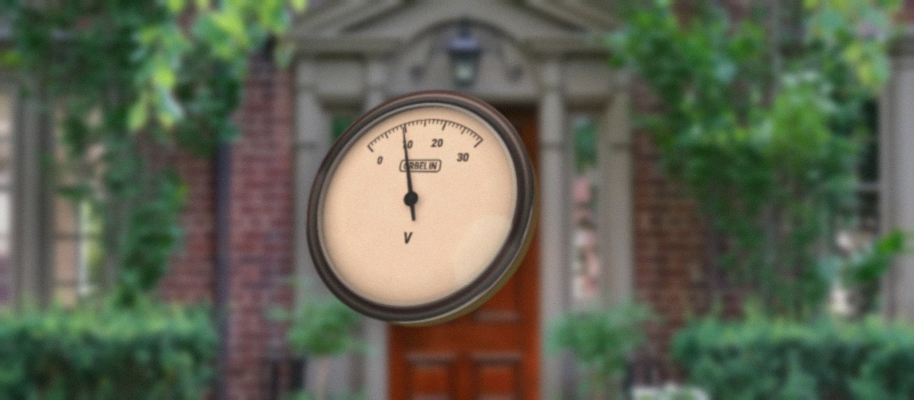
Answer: value=10 unit=V
